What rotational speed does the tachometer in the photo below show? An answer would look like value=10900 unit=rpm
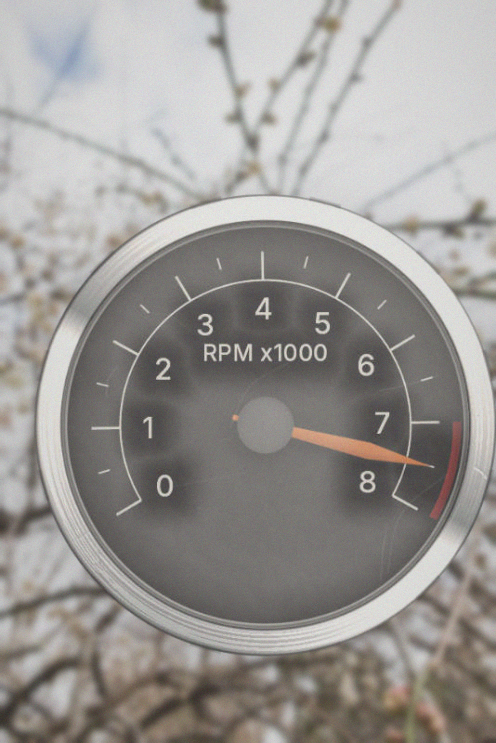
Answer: value=7500 unit=rpm
